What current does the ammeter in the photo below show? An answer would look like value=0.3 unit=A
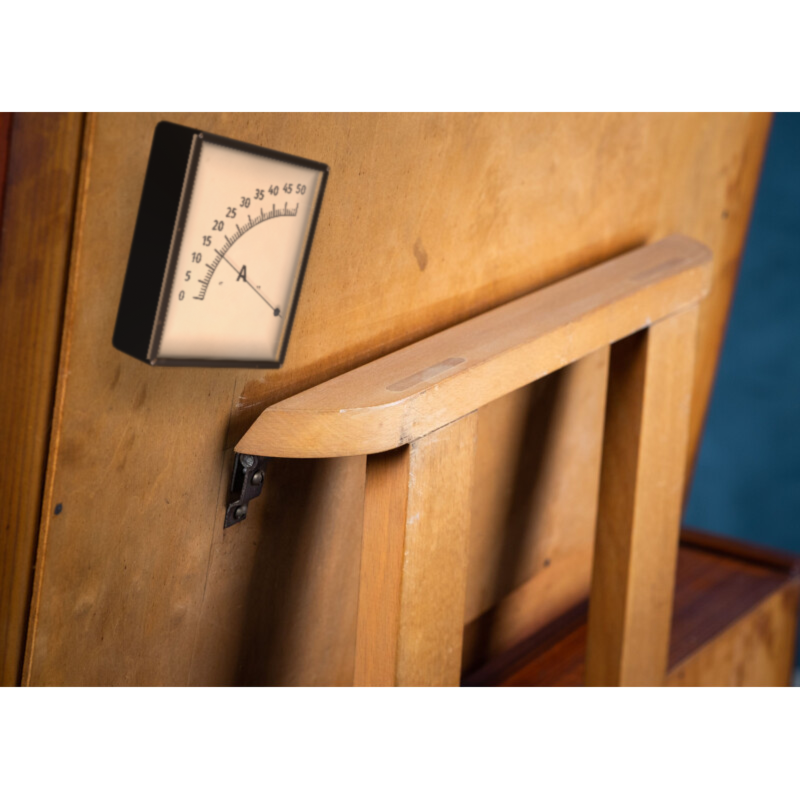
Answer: value=15 unit=A
